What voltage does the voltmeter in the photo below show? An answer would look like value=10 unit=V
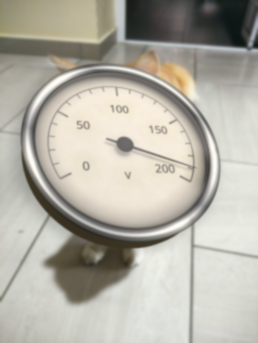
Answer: value=190 unit=V
